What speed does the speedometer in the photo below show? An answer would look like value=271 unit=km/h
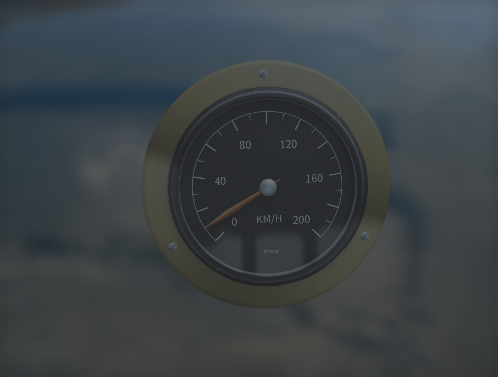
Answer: value=10 unit=km/h
